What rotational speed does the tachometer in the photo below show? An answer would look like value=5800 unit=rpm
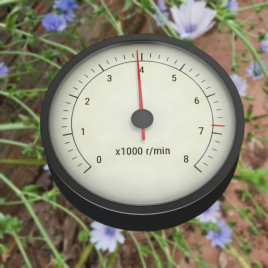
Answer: value=3900 unit=rpm
